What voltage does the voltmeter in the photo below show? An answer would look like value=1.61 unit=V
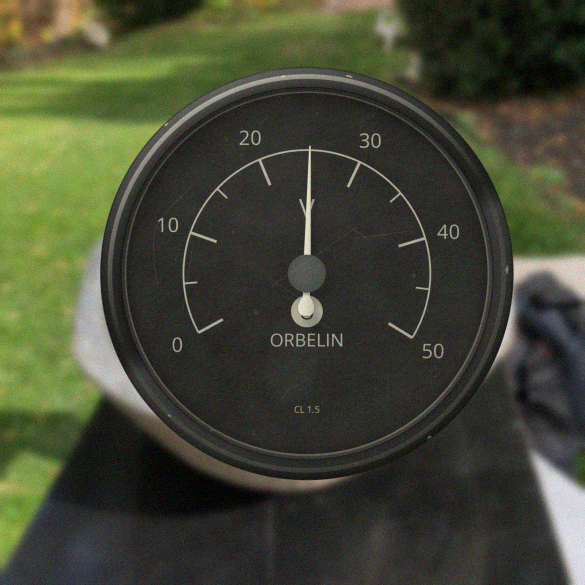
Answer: value=25 unit=V
